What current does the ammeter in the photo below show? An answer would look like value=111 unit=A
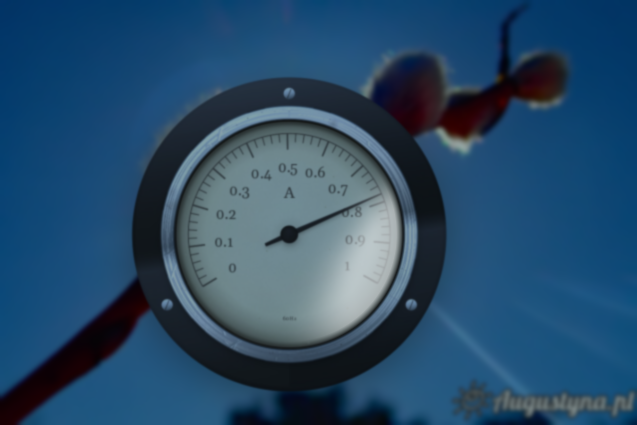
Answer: value=0.78 unit=A
